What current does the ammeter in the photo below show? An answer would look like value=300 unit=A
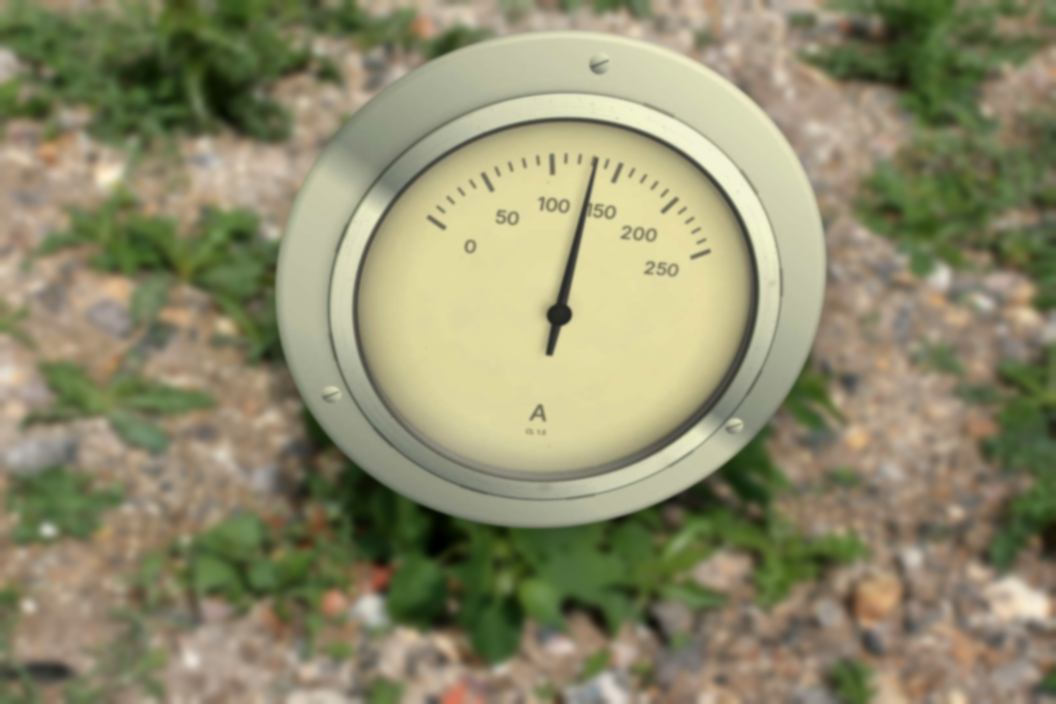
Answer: value=130 unit=A
